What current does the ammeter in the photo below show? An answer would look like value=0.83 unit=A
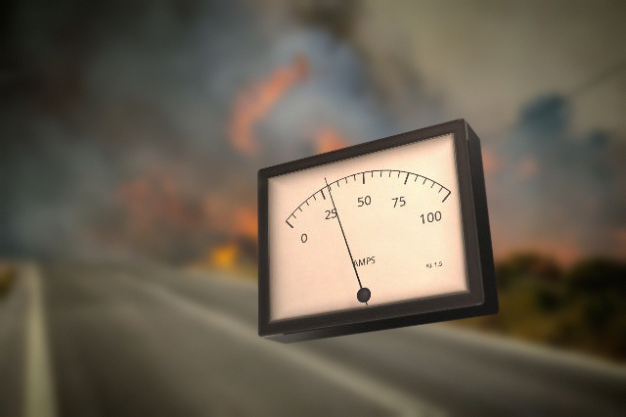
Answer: value=30 unit=A
